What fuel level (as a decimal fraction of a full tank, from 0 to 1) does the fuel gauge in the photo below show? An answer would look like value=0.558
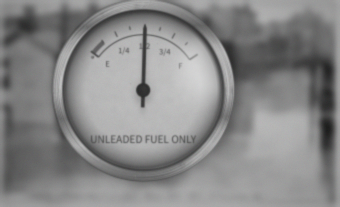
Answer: value=0.5
